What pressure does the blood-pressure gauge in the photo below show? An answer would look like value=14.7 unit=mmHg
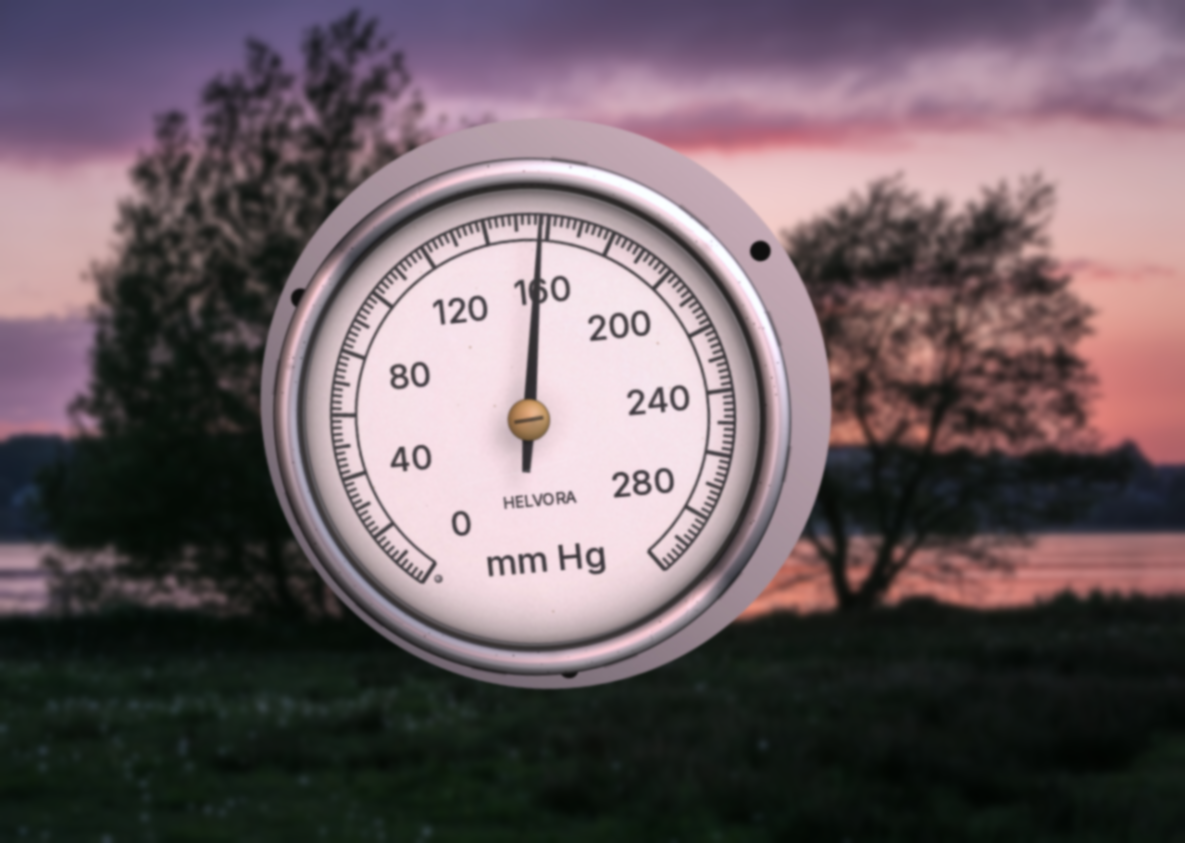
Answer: value=158 unit=mmHg
